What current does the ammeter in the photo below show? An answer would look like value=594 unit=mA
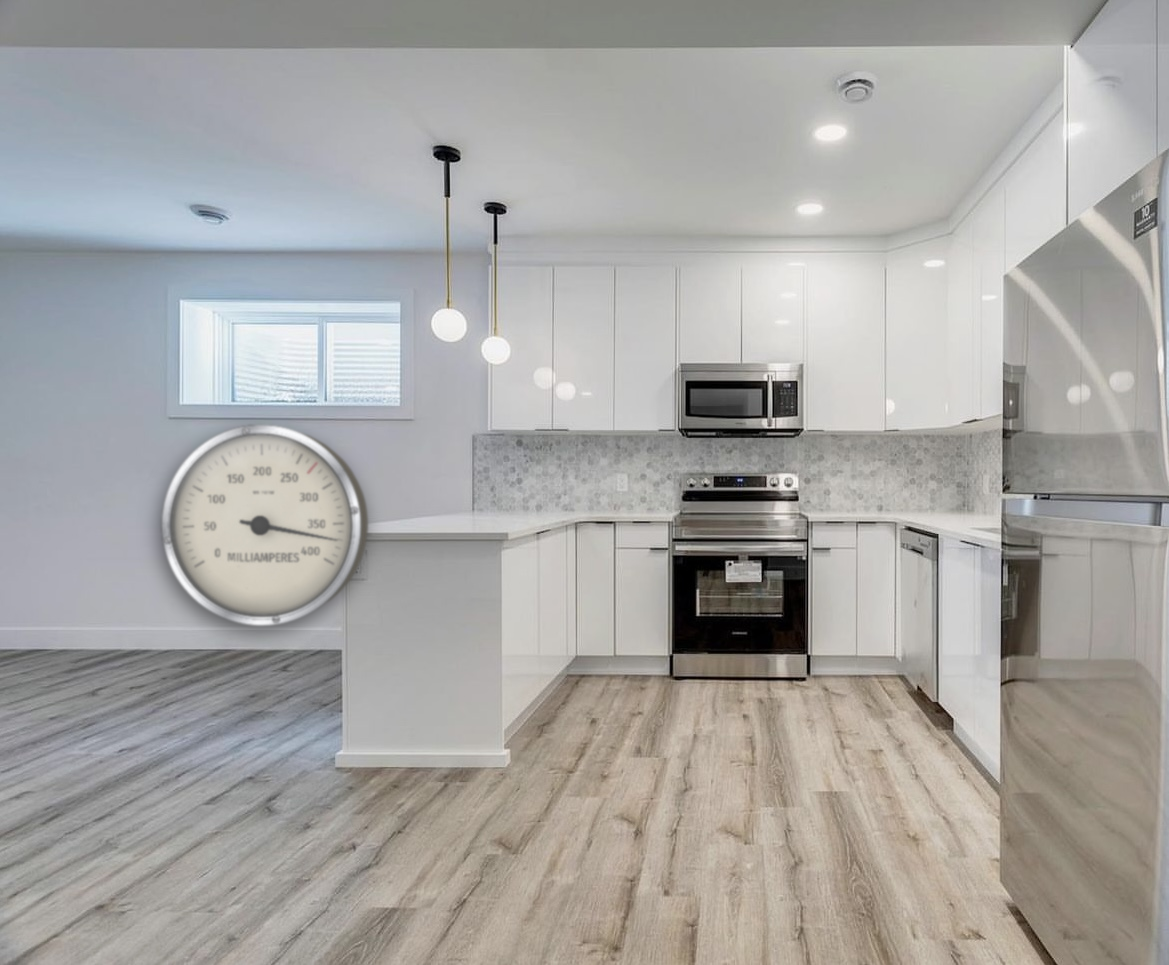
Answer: value=370 unit=mA
